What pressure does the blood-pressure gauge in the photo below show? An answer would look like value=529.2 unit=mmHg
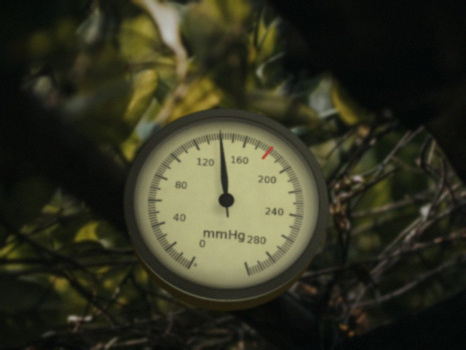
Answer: value=140 unit=mmHg
